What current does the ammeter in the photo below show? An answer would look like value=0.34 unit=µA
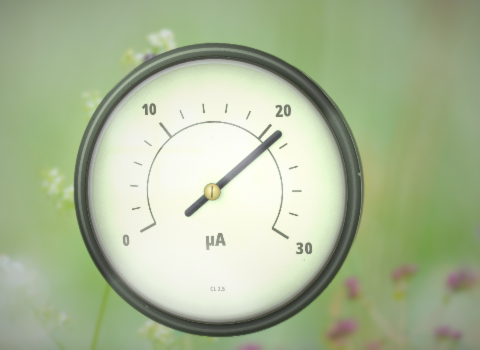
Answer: value=21 unit=µA
